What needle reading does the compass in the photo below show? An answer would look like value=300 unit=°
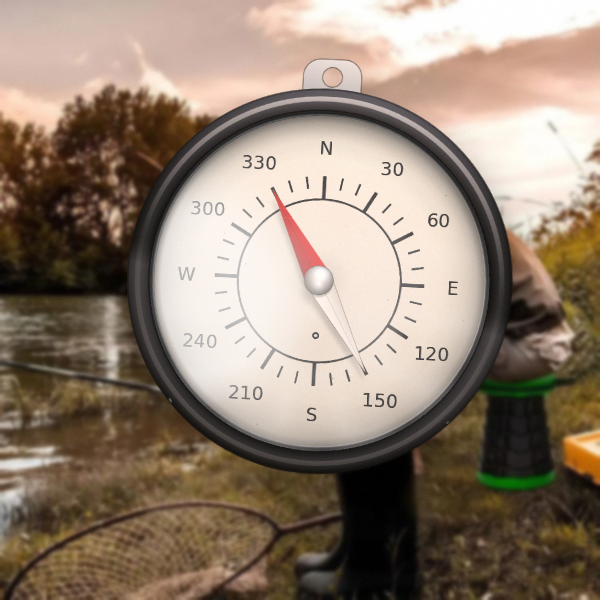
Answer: value=330 unit=°
